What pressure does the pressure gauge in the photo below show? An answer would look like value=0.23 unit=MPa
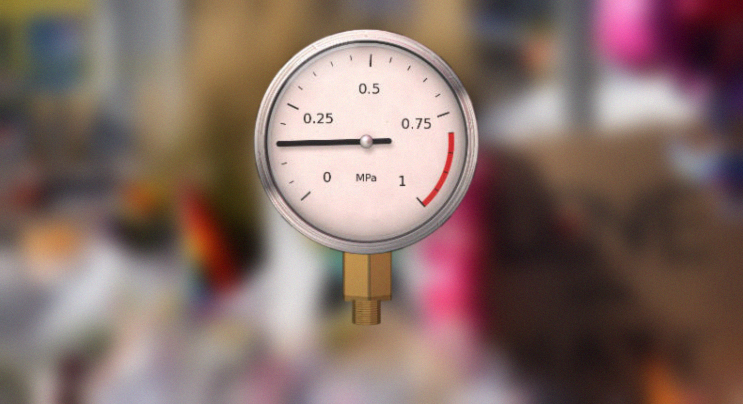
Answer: value=0.15 unit=MPa
